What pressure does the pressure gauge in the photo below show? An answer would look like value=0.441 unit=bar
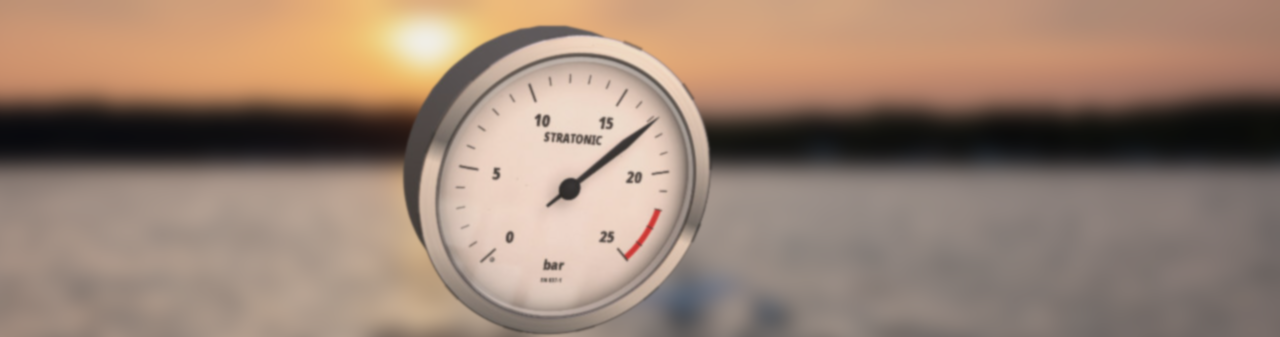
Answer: value=17 unit=bar
